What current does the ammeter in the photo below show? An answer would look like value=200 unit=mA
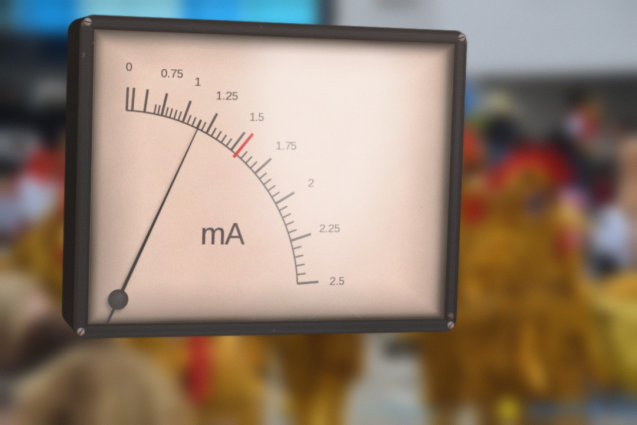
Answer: value=1.15 unit=mA
